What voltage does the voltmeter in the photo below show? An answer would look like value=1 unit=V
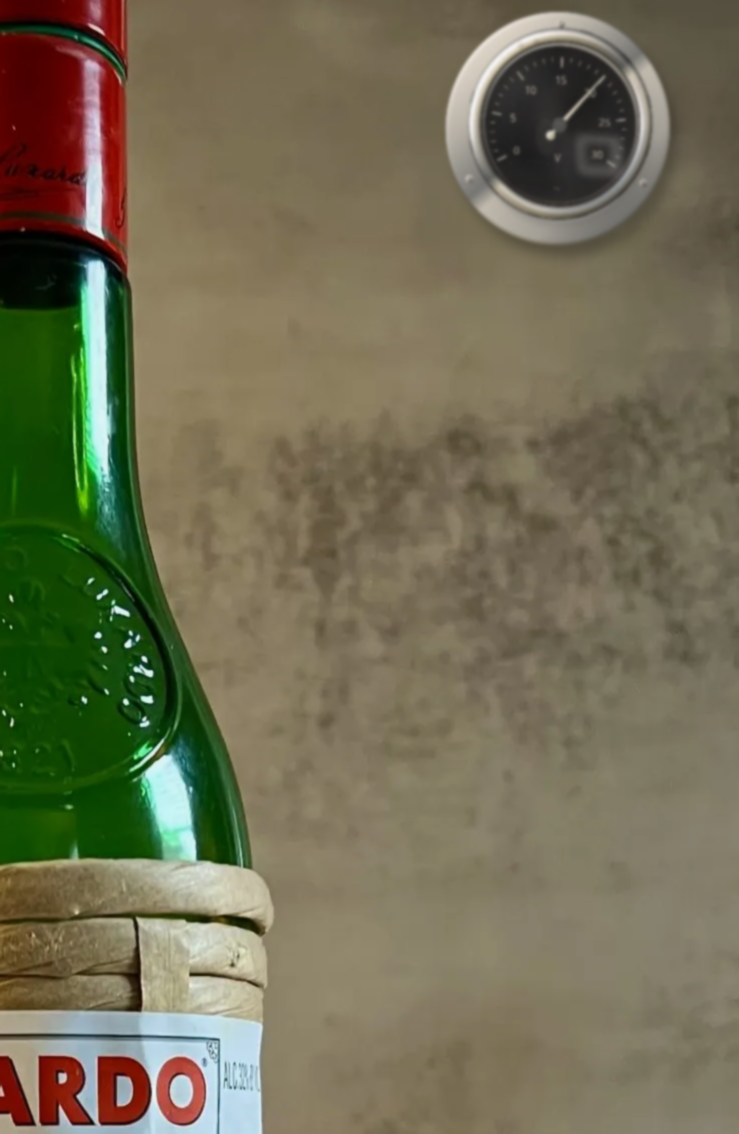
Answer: value=20 unit=V
